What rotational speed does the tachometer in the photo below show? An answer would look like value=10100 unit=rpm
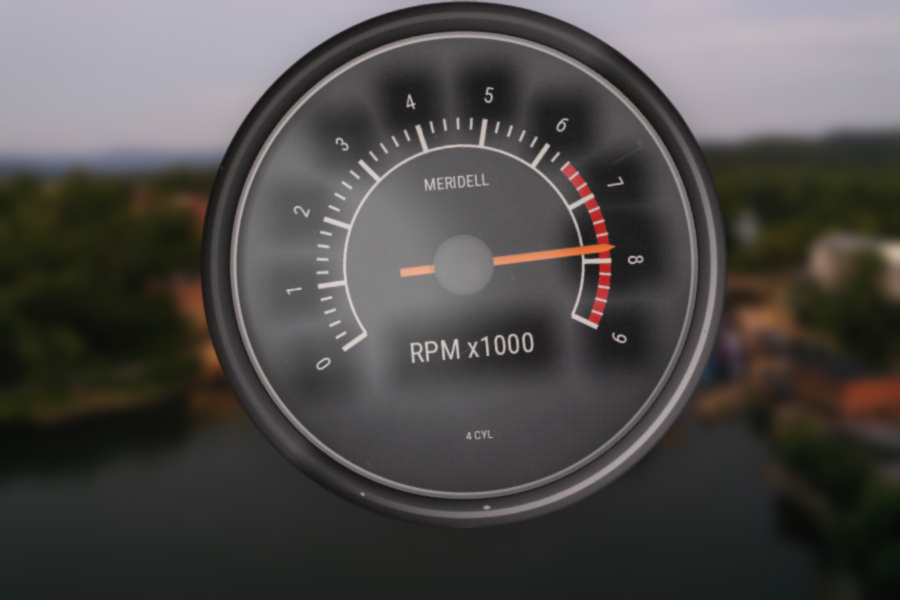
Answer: value=7800 unit=rpm
